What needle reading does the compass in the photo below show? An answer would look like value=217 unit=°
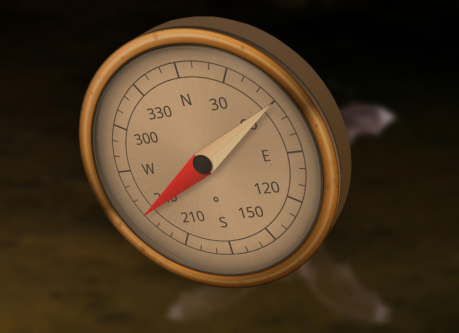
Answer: value=240 unit=°
